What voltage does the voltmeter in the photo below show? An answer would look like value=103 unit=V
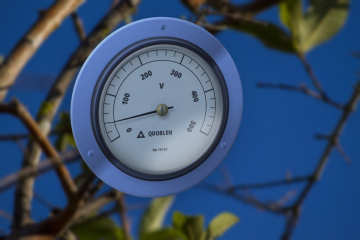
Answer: value=40 unit=V
